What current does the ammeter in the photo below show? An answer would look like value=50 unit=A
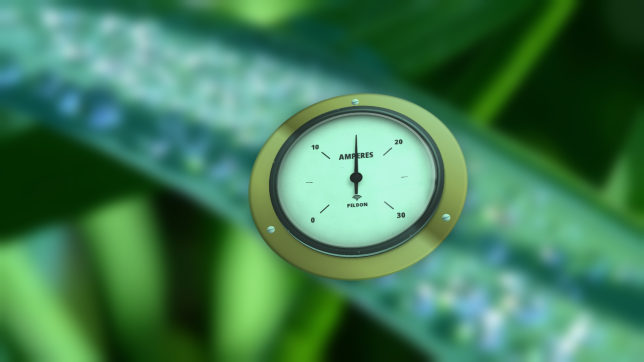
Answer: value=15 unit=A
